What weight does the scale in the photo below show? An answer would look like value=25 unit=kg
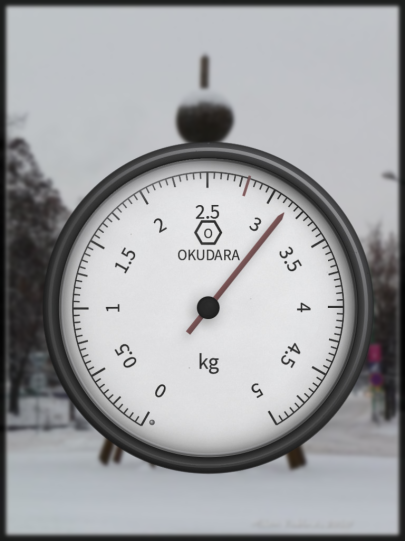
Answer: value=3.15 unit=kg
